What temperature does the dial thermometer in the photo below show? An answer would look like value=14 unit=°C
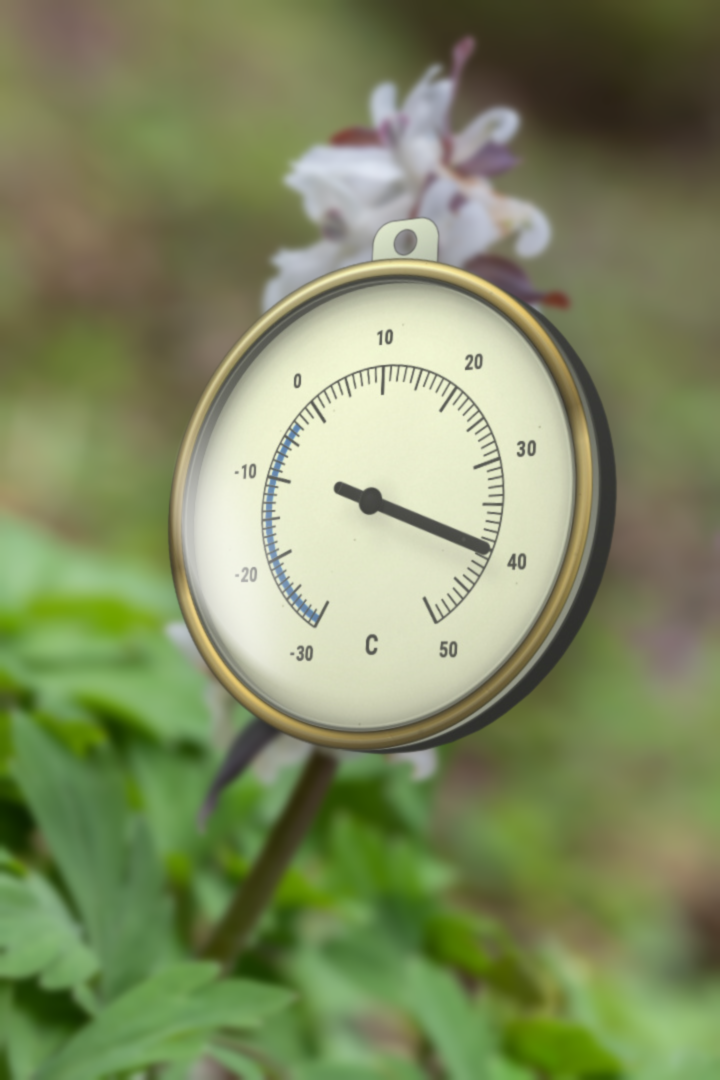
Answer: value=40 unit=°C
